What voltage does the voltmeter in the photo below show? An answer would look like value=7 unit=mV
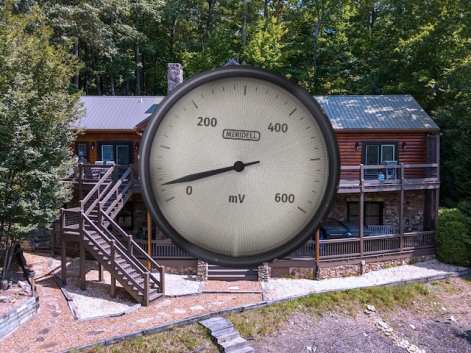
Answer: value=30 unit=mV
